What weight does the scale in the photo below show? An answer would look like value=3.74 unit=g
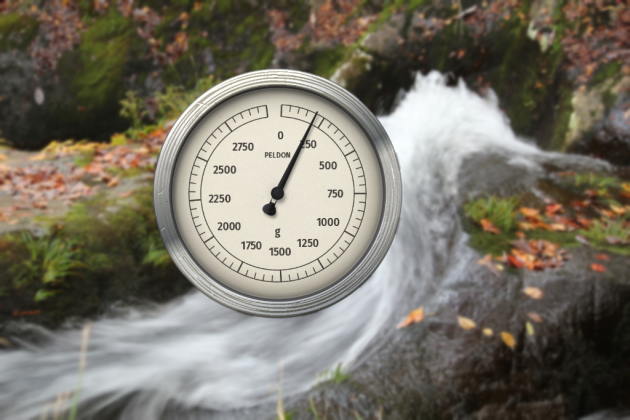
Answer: value=200 unit=g
